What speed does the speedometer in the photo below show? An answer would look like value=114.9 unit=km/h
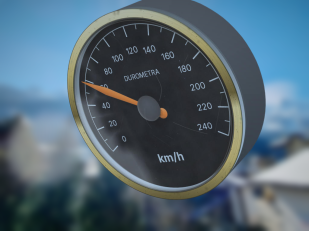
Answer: value=60 unit=km/h
